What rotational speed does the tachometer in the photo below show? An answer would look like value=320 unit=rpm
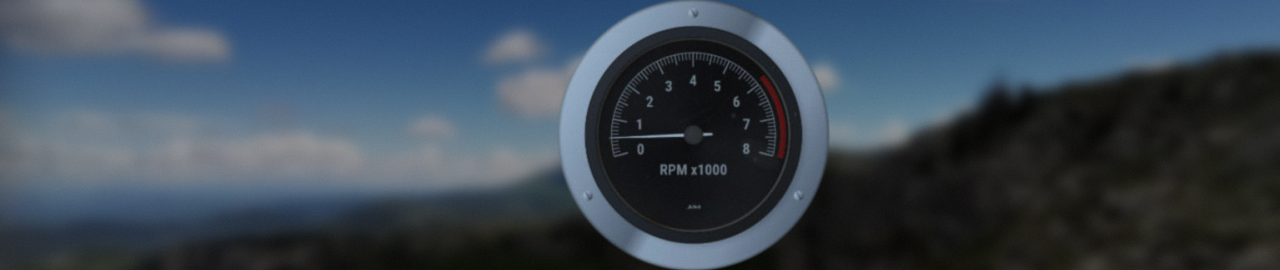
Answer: value=500 unit=rpm
